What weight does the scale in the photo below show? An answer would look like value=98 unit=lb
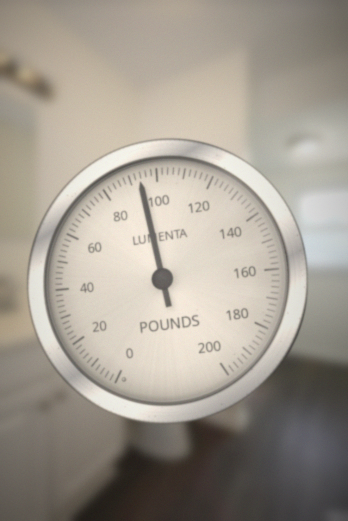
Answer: value=94 unit=lb
